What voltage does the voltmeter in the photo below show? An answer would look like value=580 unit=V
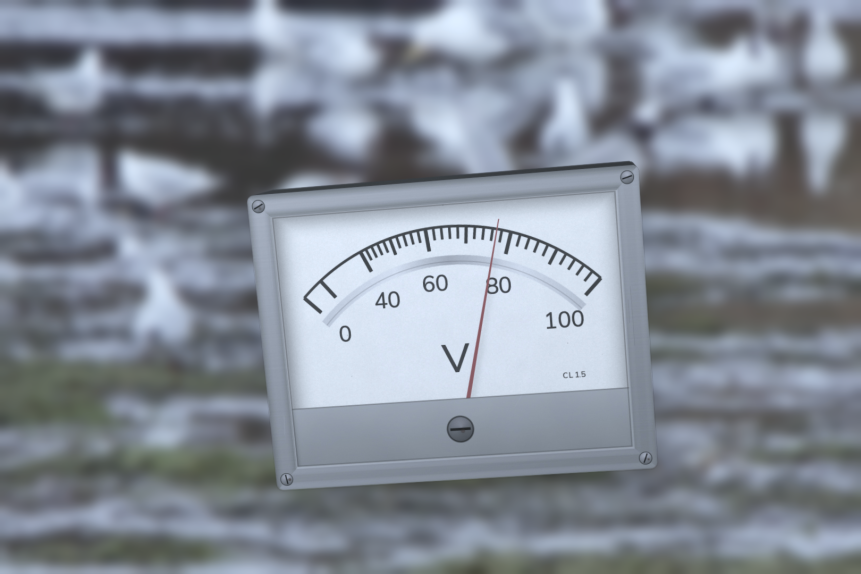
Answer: value=77 unit=V
